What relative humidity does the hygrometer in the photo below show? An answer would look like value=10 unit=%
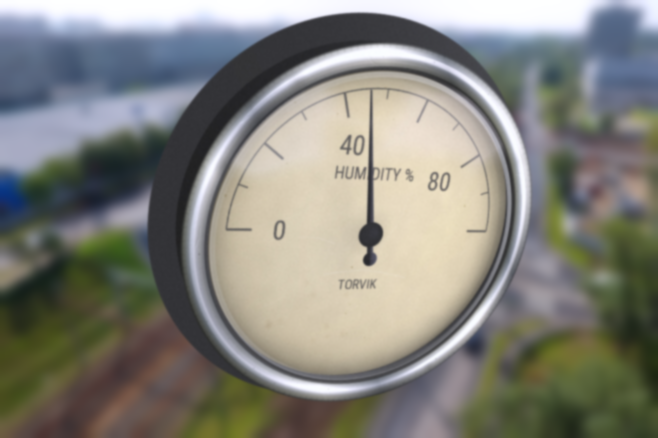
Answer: value=45 unit=%
